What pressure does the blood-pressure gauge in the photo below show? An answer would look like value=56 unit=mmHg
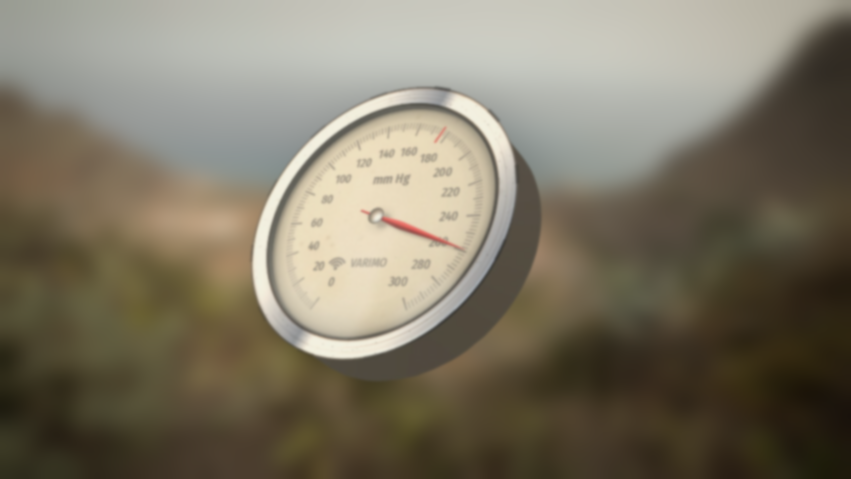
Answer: value=260 unit=mmHg
